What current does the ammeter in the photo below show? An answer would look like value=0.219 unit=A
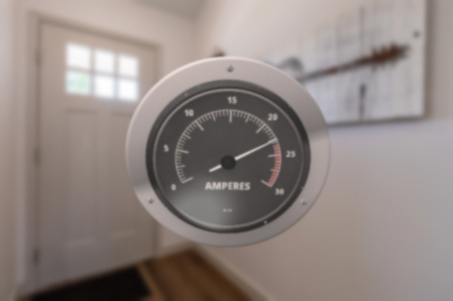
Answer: value=22.5 unit=A
